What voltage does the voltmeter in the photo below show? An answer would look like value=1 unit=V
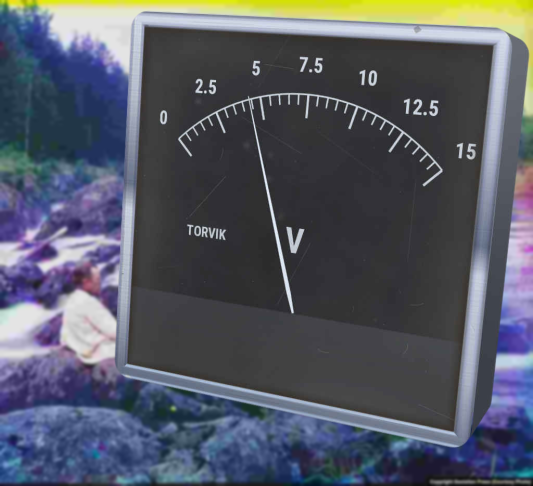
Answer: value=4.5 unit=V
